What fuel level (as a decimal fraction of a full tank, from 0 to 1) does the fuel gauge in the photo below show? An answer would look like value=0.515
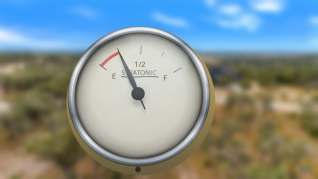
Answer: value=0.25
